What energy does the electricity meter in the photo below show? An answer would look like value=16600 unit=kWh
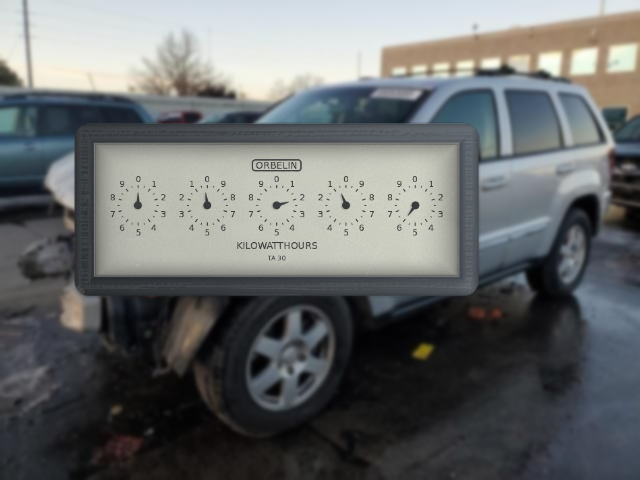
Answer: value=206 unit=kWh
